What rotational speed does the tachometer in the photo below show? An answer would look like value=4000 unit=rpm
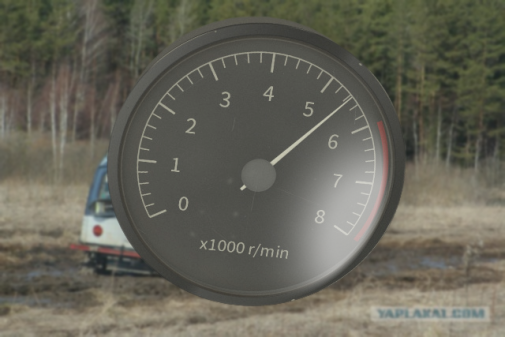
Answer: value=5400 unit=rpm
